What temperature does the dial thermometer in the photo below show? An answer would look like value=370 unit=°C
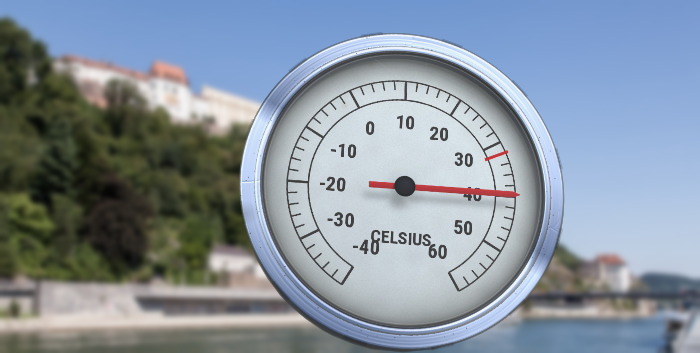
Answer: value=40 unit=°C
